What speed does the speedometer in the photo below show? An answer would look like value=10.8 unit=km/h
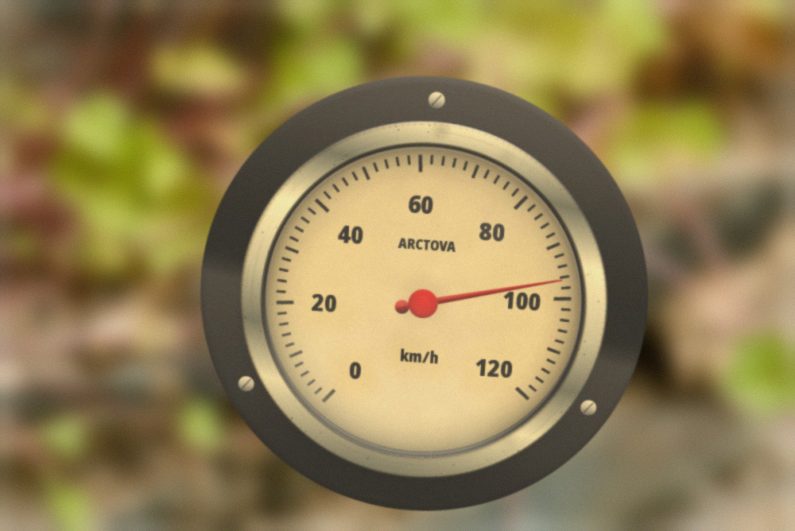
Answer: value=96 unit=km/h
